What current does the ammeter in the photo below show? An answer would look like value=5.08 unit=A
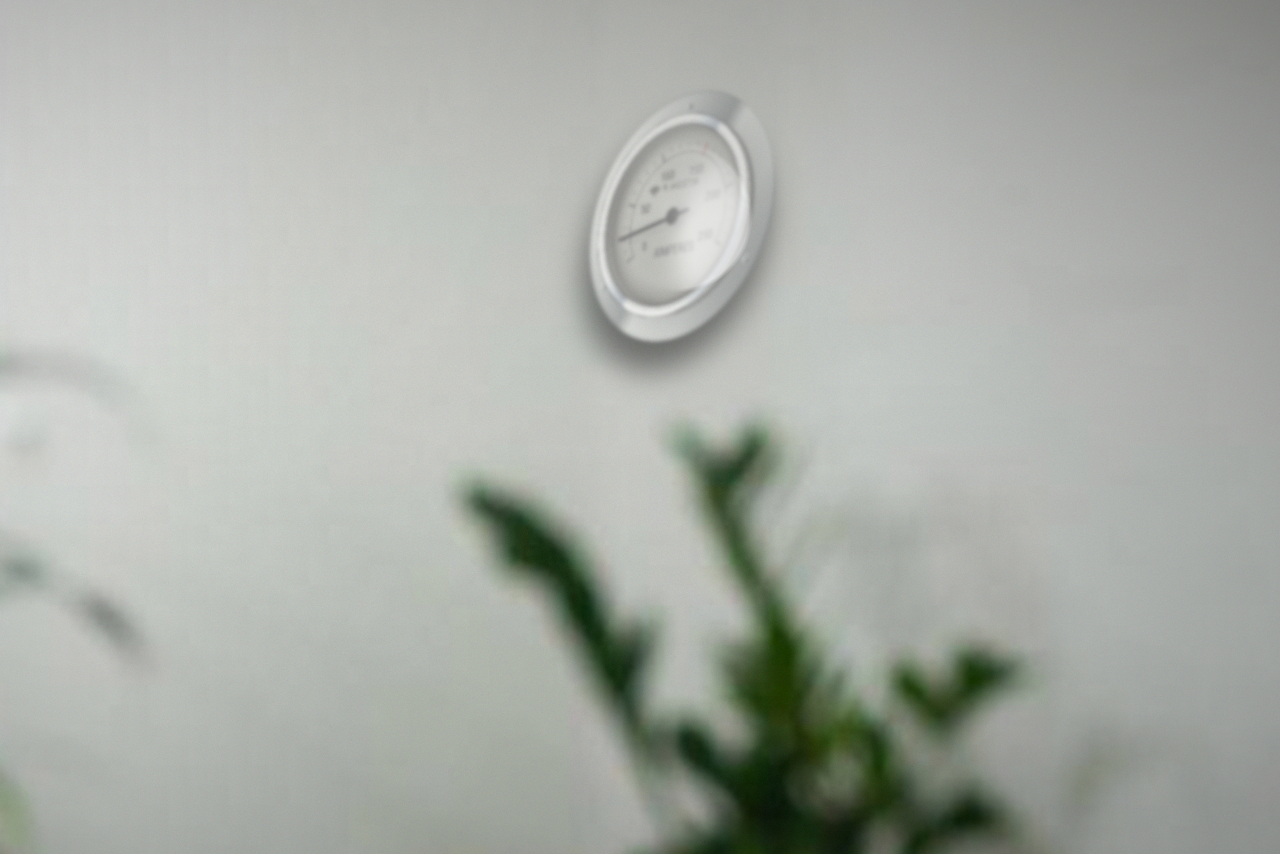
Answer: value=20 unit=A
